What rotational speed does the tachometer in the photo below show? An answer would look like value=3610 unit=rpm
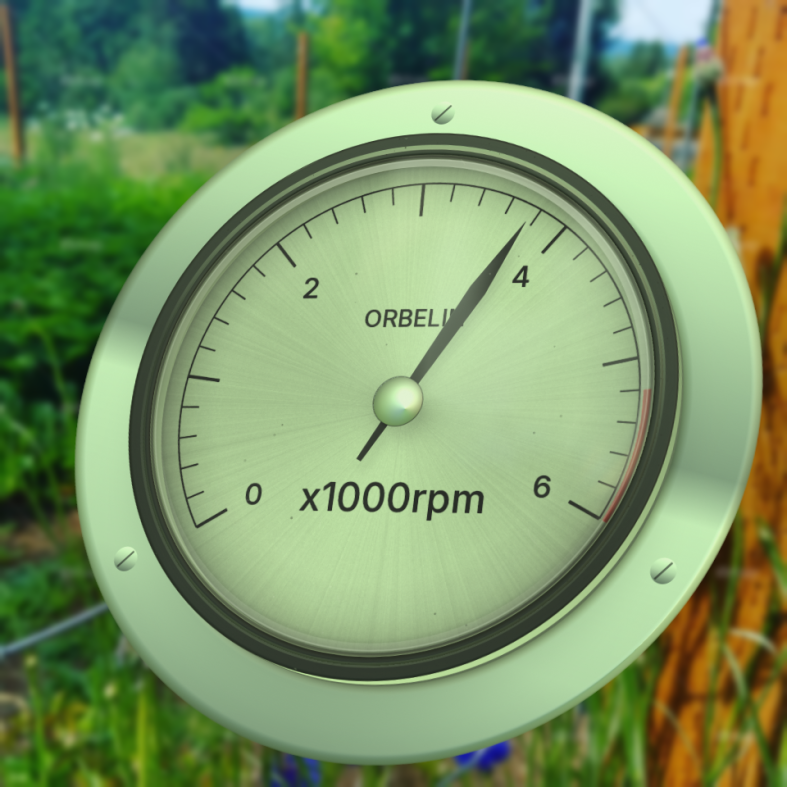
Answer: value=3800 unit=rpm
